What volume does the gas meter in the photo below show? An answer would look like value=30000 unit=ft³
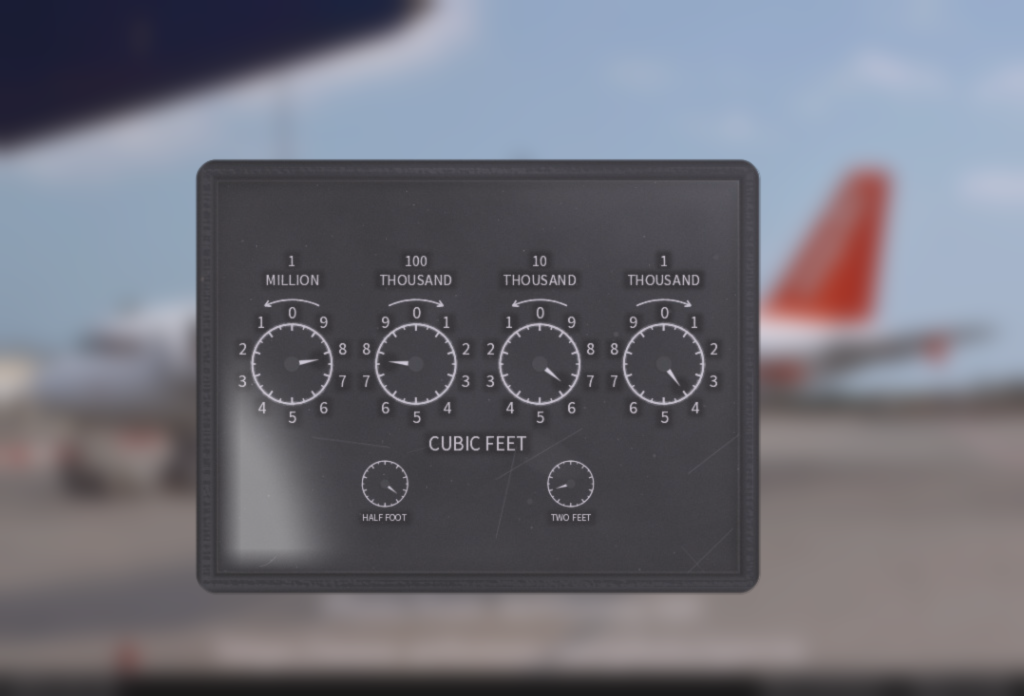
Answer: value=776400 unit=ft³
